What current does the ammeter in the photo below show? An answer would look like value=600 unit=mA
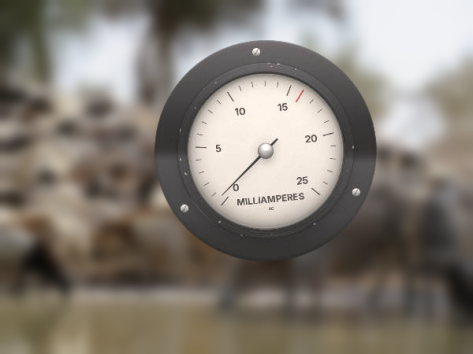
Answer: value=0.5 unit=mA
